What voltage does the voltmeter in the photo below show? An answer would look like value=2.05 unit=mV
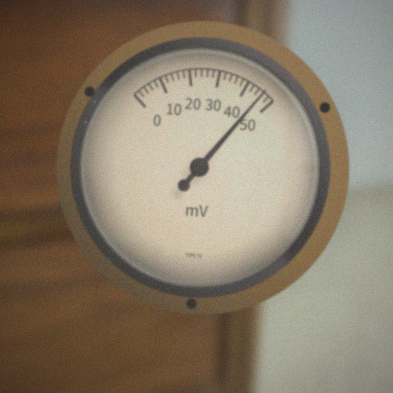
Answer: value=46 unit=mV
